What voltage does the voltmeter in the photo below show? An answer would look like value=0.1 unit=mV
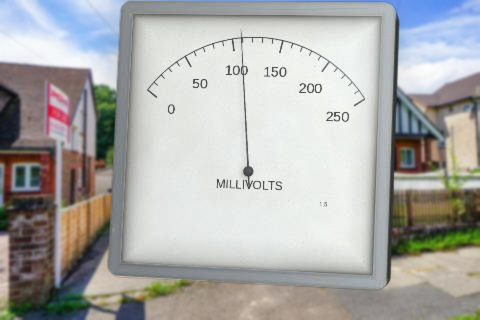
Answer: value=110 unit=mV
